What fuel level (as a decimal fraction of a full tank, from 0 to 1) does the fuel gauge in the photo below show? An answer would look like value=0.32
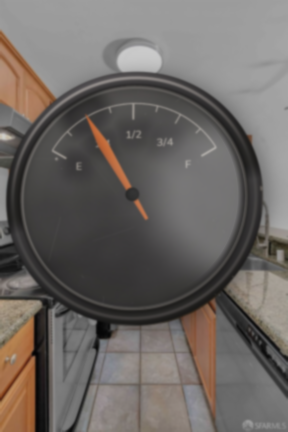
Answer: value=0.25
